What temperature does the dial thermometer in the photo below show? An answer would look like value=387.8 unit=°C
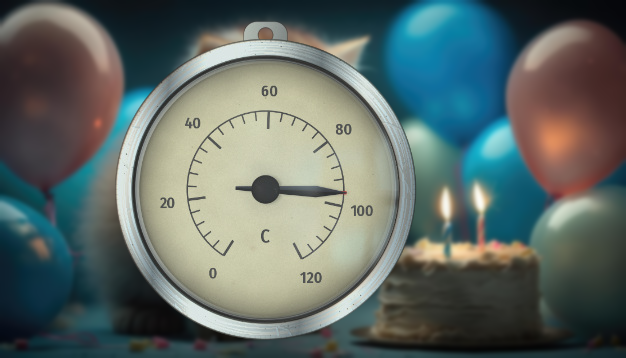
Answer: value=96 unit=°C
